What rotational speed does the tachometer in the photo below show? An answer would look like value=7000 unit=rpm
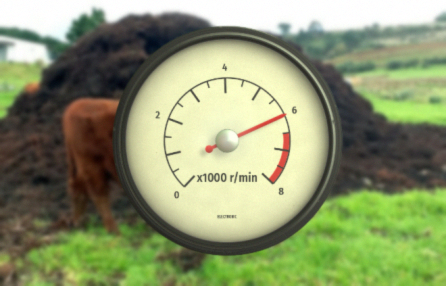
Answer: value=6000 unit=rpm
